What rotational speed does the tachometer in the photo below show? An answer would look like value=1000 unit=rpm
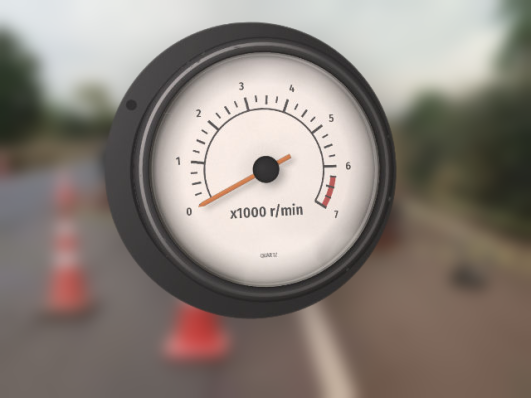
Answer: value=0 unit=rpm
